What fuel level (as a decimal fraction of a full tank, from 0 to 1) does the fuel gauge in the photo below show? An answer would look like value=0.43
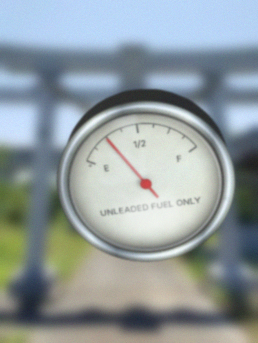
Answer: value=0.25
